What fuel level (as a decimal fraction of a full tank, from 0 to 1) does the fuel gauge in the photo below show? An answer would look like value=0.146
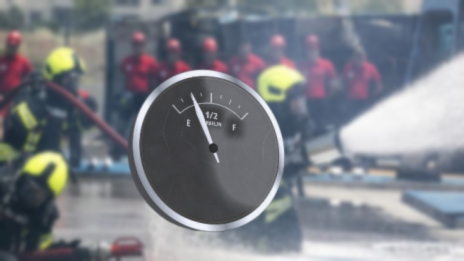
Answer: value=0.25
